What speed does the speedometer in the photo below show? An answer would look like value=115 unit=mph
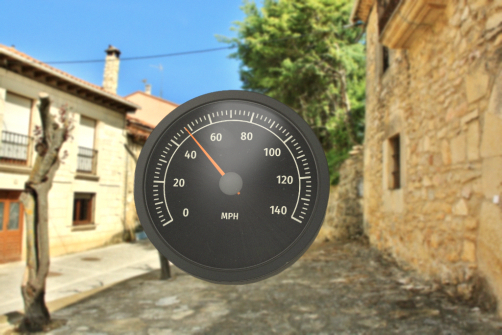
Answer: value=48 unit=mph
